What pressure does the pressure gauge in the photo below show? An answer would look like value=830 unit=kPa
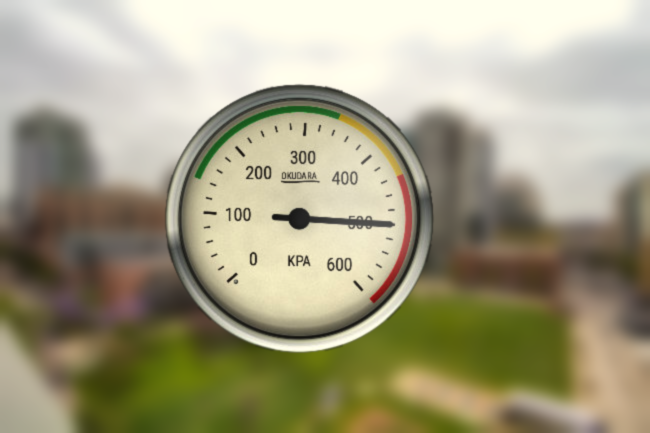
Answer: value=500 unit=kPa
